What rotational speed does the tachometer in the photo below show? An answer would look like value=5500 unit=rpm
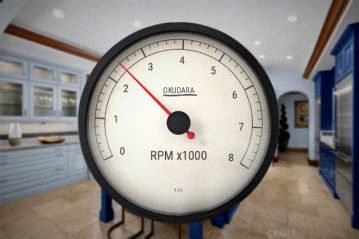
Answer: value=2400 unit=rpm
